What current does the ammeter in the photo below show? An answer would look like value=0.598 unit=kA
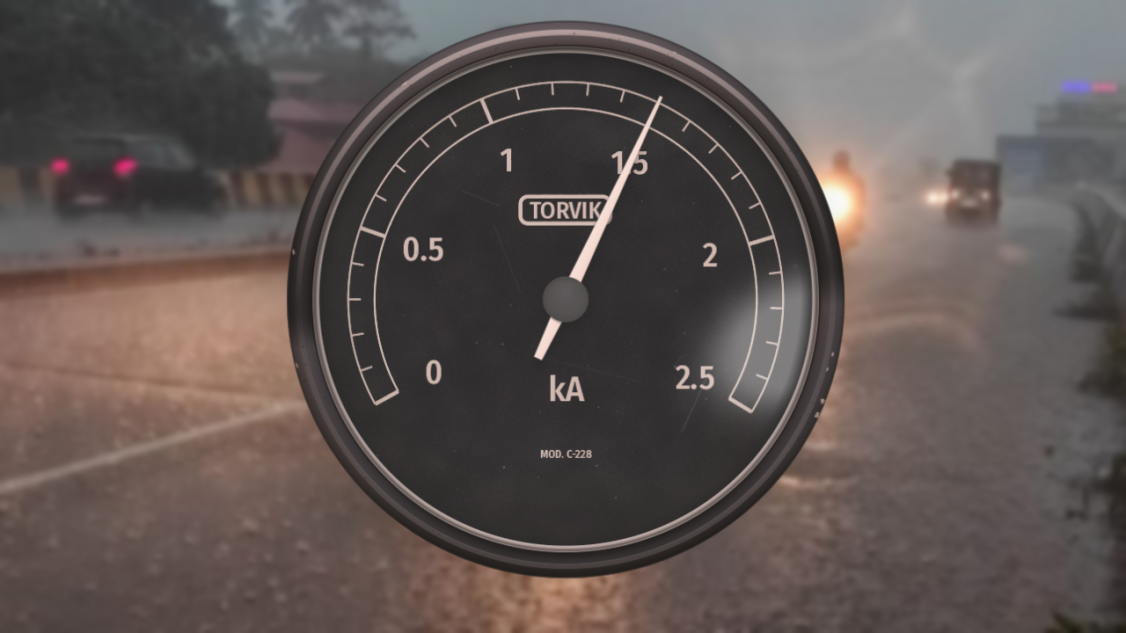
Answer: value=1.5 unit=kA
